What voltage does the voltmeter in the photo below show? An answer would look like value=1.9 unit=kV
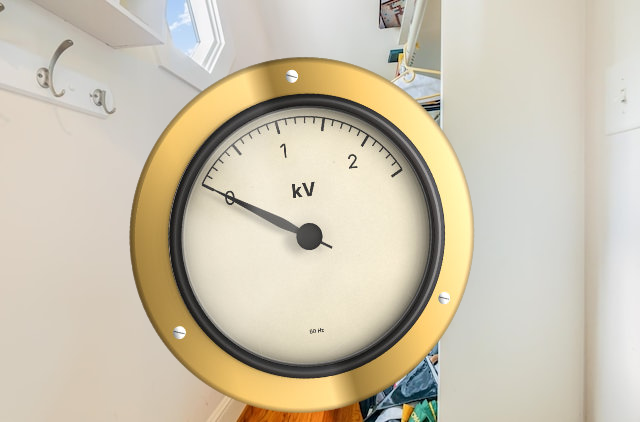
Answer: value=0 unit=kV
